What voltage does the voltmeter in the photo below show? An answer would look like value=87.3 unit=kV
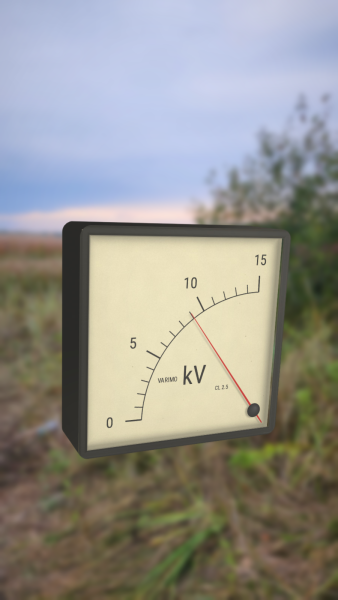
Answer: value=9 unit=kV
